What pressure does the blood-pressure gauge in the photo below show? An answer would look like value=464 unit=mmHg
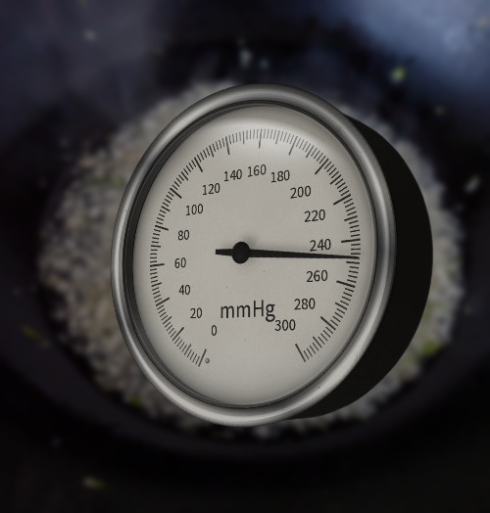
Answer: value=248 unit=mmHg
